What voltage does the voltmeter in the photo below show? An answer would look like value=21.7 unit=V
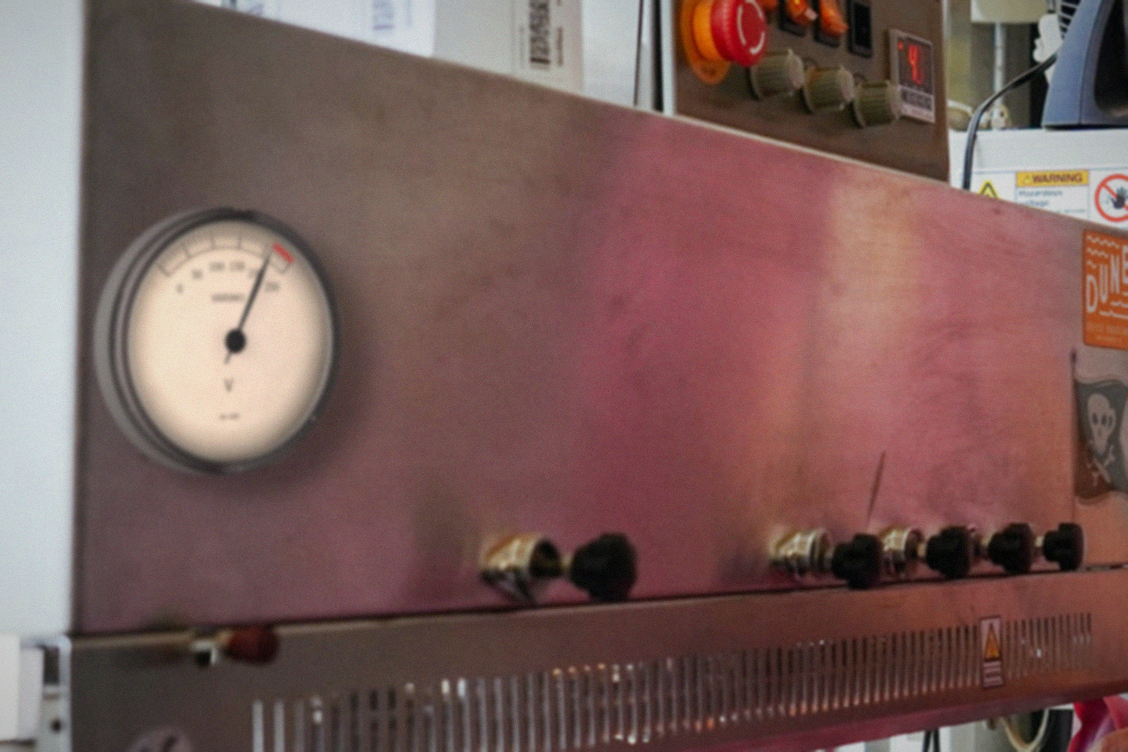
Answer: value=200 unit=V
